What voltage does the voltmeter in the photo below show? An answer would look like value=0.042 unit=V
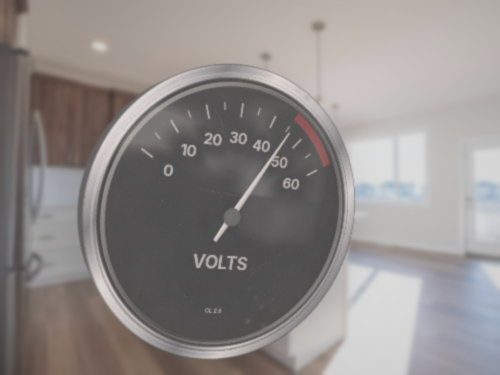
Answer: value=45 unit=V
